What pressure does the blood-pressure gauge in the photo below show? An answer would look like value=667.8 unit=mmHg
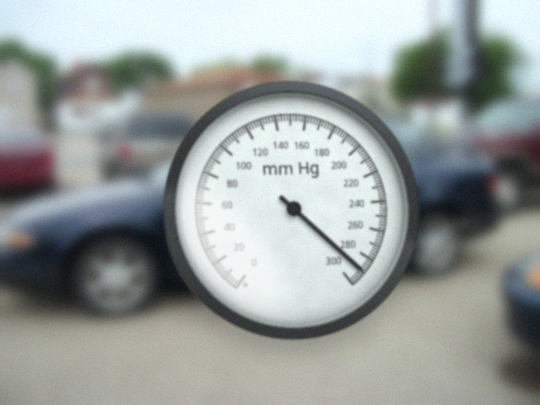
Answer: value=290 unit=mmHg
